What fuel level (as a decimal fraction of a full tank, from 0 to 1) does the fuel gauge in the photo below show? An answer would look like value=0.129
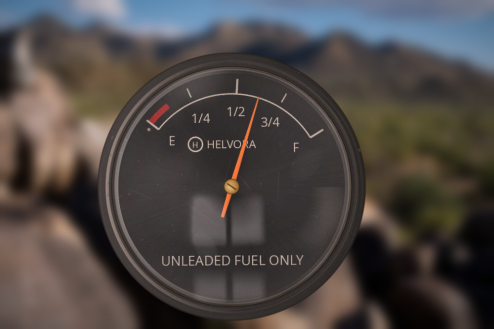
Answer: value=0.625
